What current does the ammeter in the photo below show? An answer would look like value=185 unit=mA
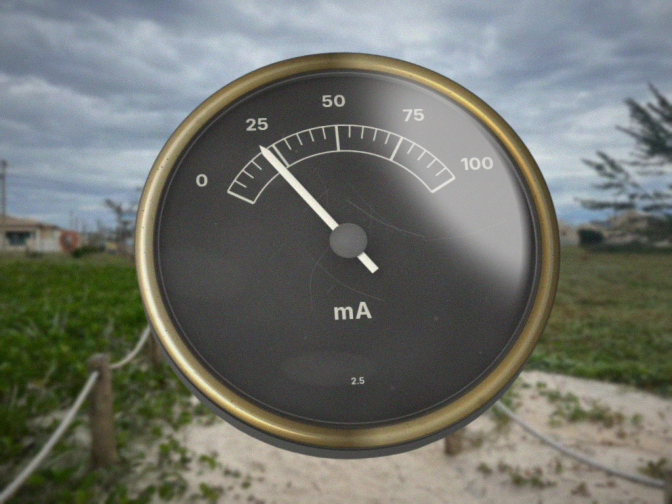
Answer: value=20 unit=mA
